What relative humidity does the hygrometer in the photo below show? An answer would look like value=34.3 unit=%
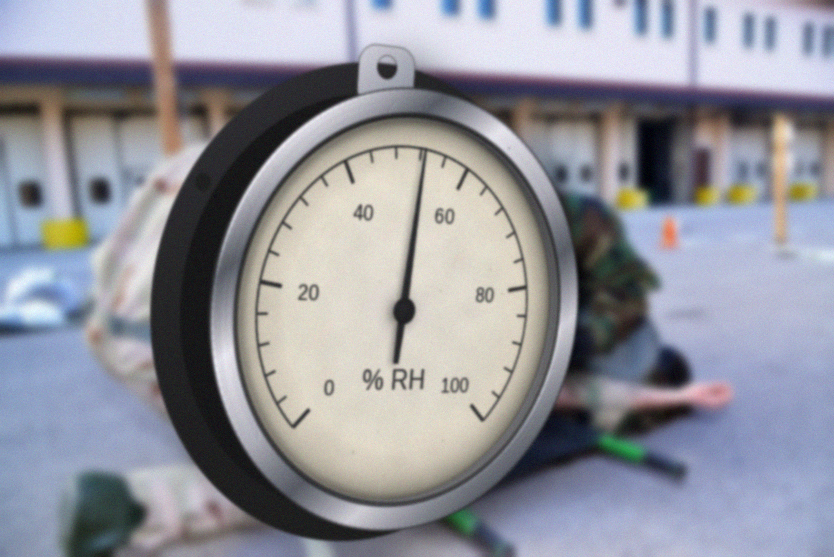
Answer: value=52 unit=%
